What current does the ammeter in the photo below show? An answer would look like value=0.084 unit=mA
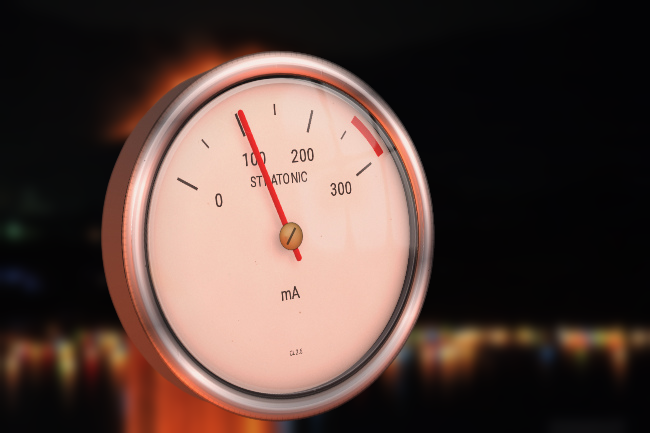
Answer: value=100 unit=mA
